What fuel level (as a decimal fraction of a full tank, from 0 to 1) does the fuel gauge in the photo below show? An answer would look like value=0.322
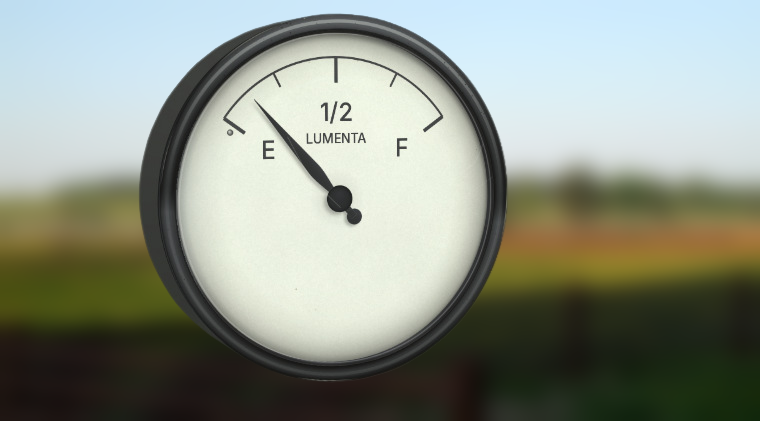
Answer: value=0.125
